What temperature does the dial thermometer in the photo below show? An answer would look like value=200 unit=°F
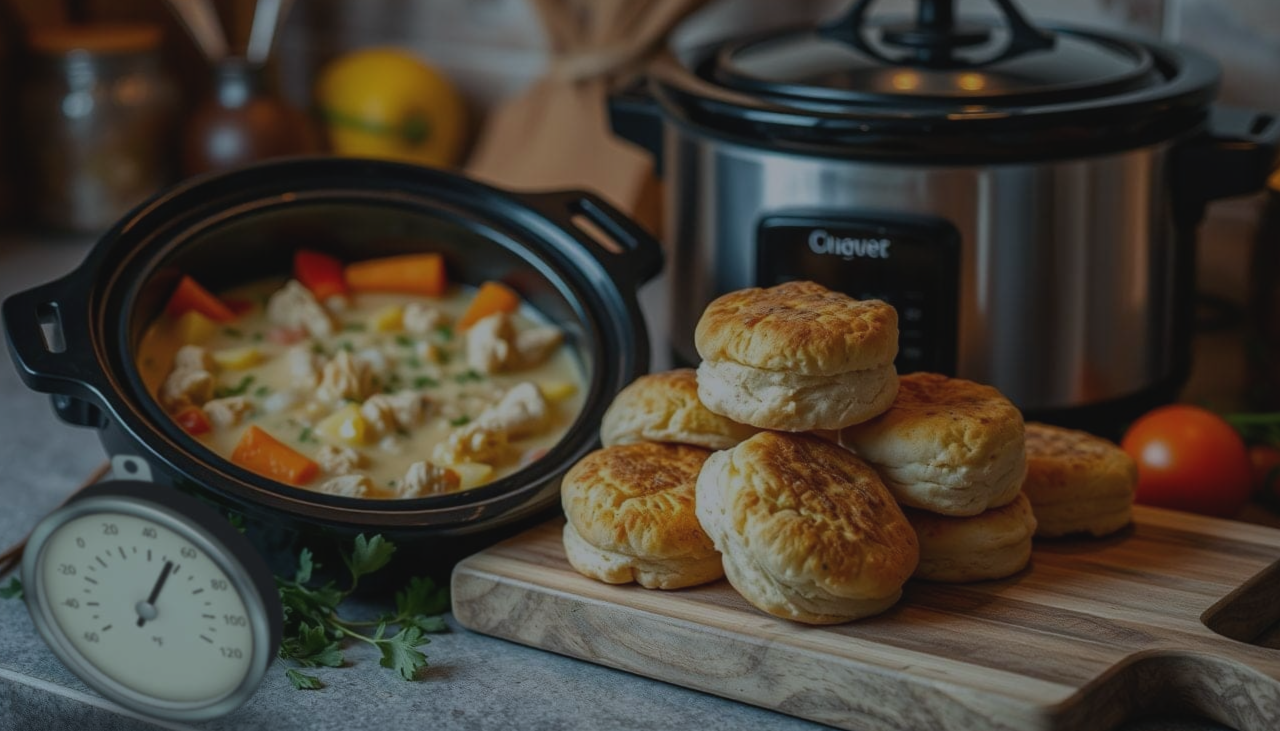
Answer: value=55 unit=°F
